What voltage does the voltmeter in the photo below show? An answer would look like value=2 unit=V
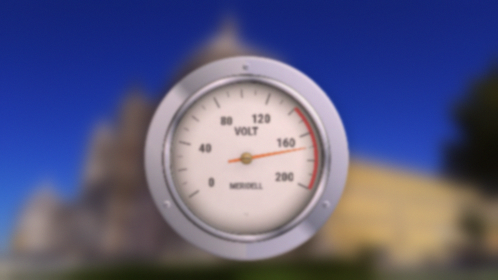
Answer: value=170 unit=V
